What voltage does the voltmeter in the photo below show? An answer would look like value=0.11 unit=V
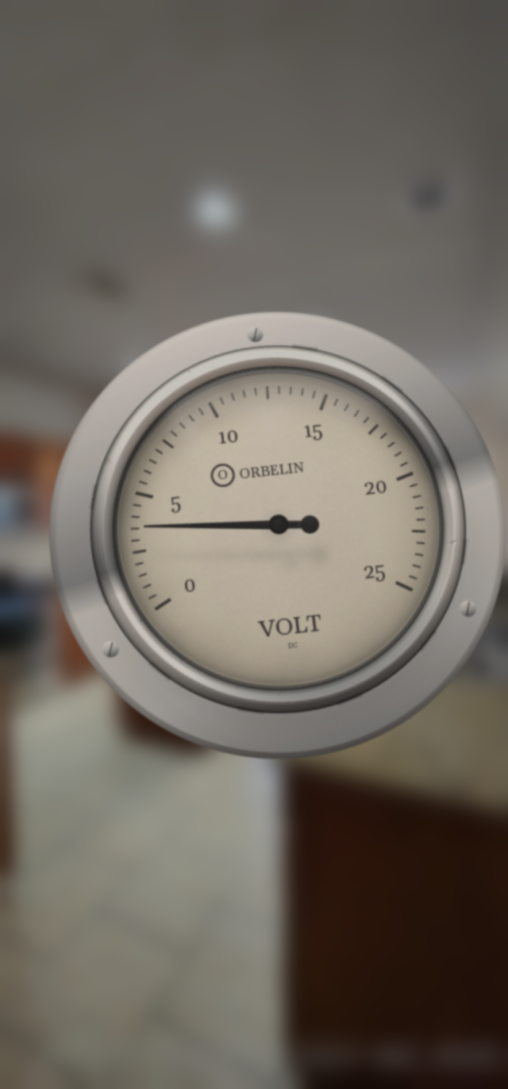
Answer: value=3.5 unit=V
